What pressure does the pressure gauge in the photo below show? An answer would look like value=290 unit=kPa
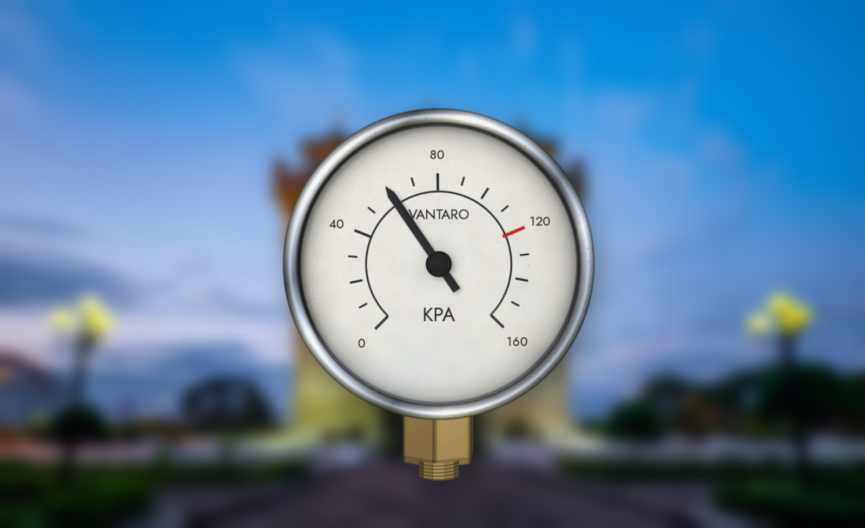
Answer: value=60 unit=kPa
